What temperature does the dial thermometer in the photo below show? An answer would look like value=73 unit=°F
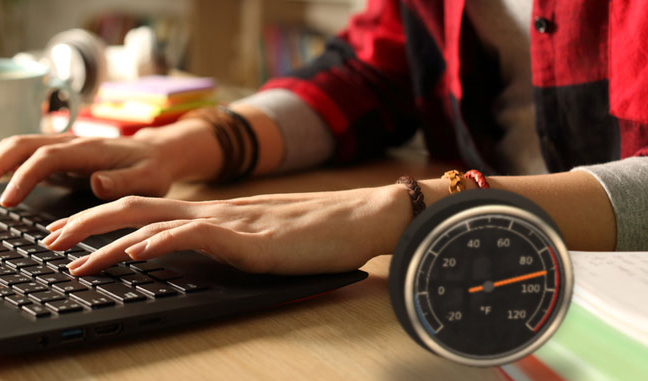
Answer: value=90 unit=°F
